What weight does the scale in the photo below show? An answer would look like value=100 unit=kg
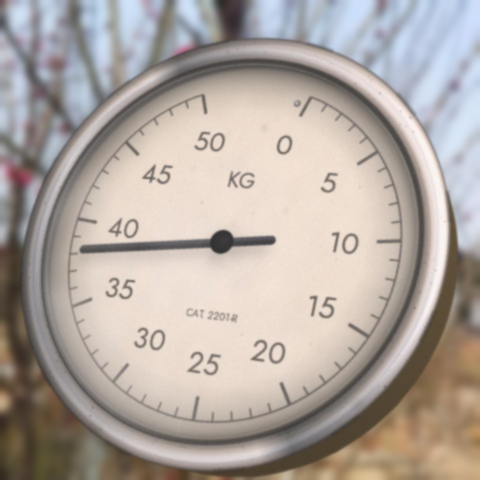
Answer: value=38 unit=kg
